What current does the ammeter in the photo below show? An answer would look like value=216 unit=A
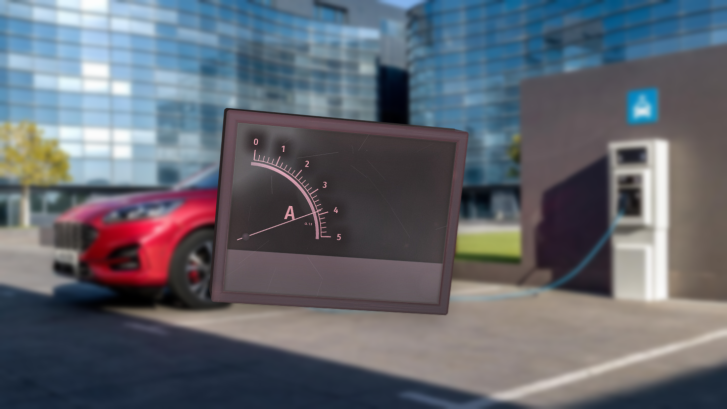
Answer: value=3.8 unit=A
